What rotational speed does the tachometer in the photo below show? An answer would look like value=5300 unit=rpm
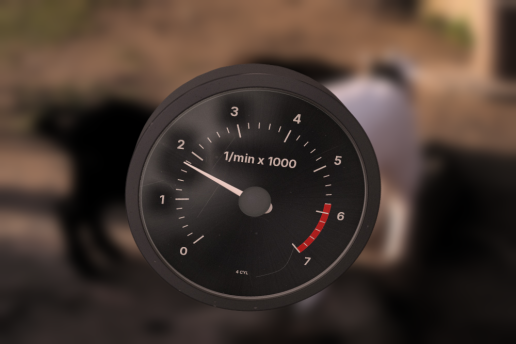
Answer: value=1800 unit=rpm
